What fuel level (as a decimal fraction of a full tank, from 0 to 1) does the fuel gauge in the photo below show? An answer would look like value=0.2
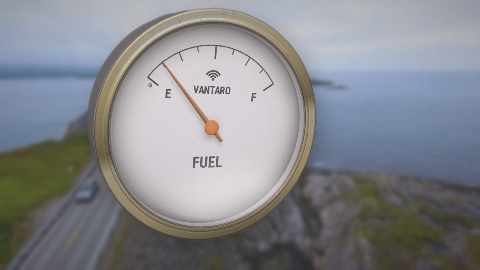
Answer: value=0.125
